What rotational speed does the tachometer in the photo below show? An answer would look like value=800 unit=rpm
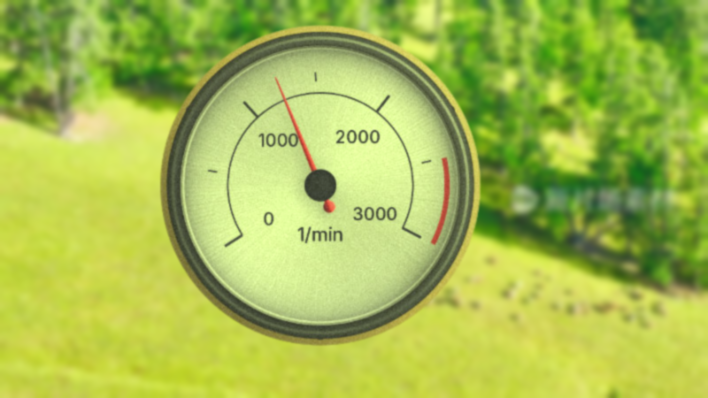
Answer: value=1250 unit=rpm
